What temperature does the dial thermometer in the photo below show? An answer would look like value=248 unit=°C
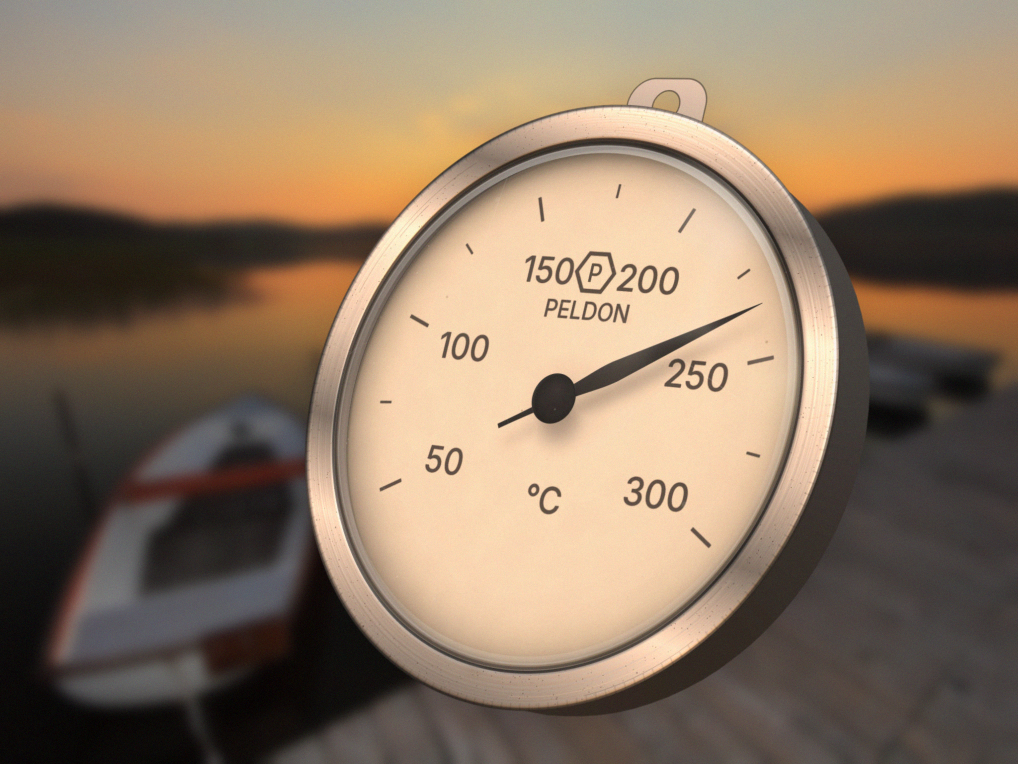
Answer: value=237.5 unit=°C
